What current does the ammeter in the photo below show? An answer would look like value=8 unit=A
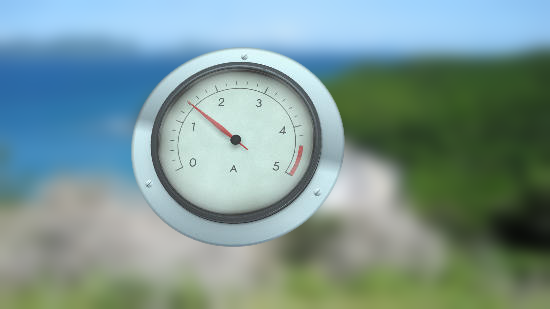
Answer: value=1.4 unit=A
